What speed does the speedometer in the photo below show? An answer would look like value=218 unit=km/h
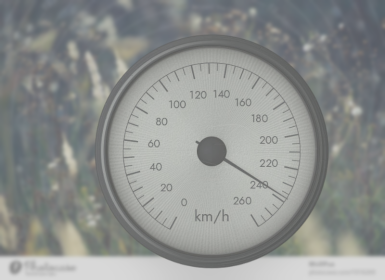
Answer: value=237.5 unit=km/h
